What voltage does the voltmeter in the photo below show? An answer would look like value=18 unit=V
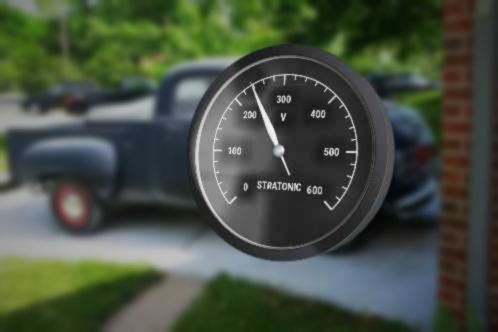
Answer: value=240 unit=V
